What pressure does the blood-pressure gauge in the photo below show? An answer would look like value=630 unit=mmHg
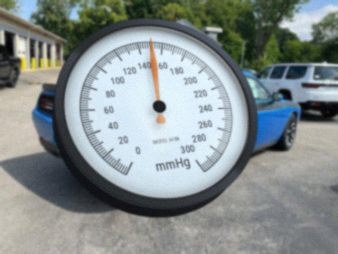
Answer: value=150 unit=mmHg
